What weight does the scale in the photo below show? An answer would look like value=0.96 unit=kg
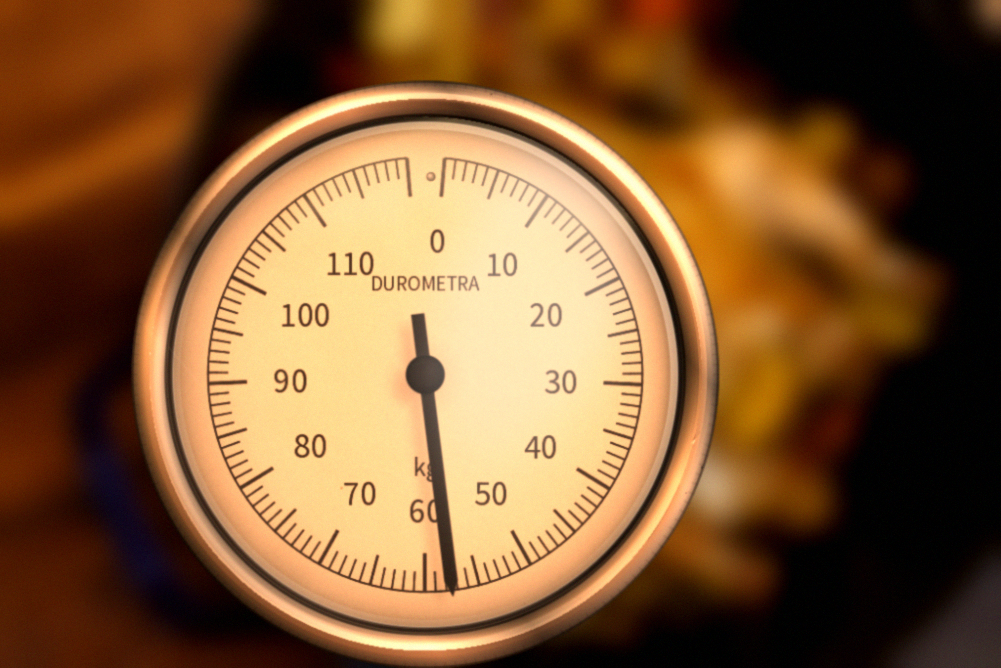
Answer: value=57.5 unit=kg
